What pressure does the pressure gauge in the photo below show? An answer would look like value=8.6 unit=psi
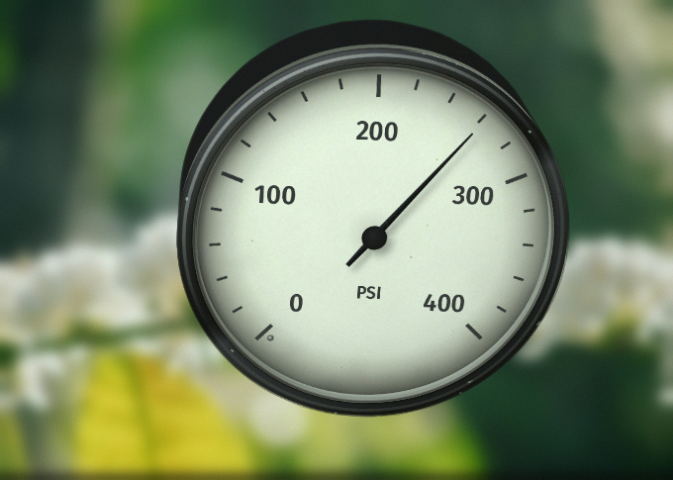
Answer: value=260 unit=psi
